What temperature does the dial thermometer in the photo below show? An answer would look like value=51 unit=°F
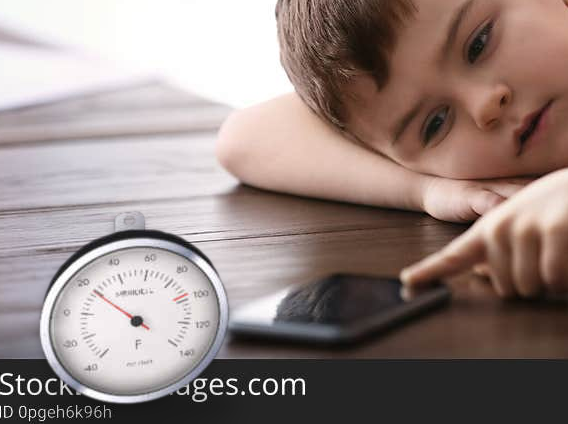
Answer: value=20 unit=°F
